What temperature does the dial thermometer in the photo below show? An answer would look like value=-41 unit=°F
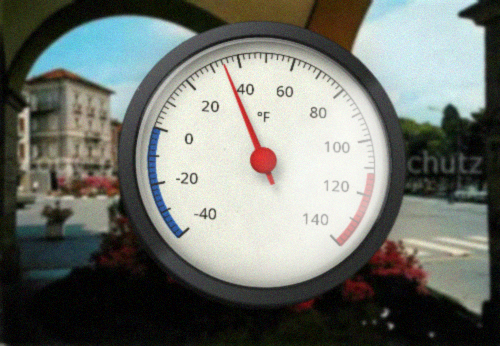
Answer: value=34 unit=°F
